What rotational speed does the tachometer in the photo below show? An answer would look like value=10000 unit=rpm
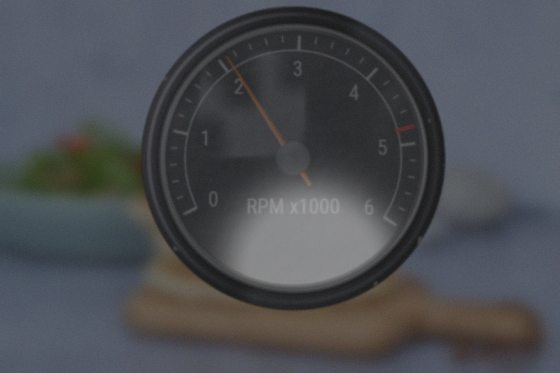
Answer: value=2100 unit=rpm
